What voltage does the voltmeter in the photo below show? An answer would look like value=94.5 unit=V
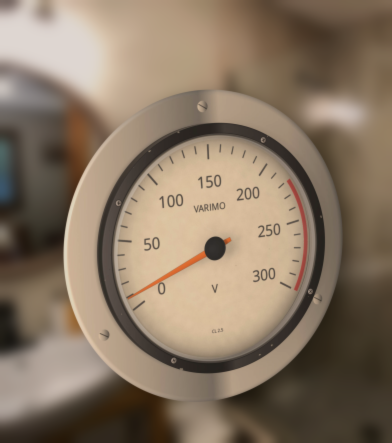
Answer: value=10 unit=V
